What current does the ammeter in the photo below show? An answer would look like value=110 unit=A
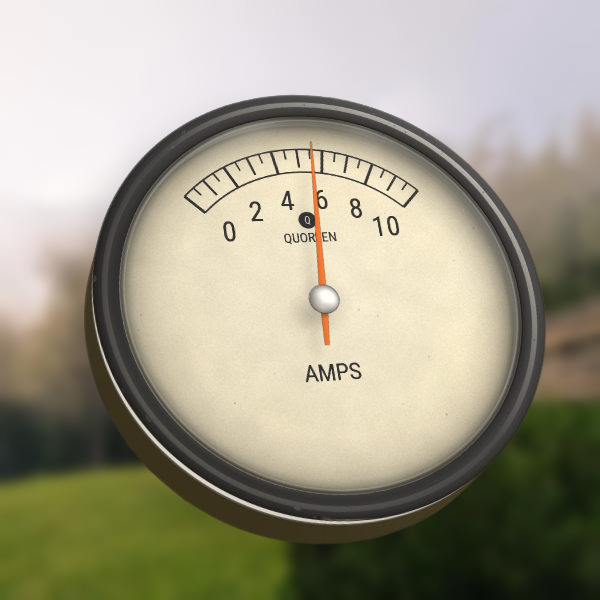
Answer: value=5.5 unit=A
